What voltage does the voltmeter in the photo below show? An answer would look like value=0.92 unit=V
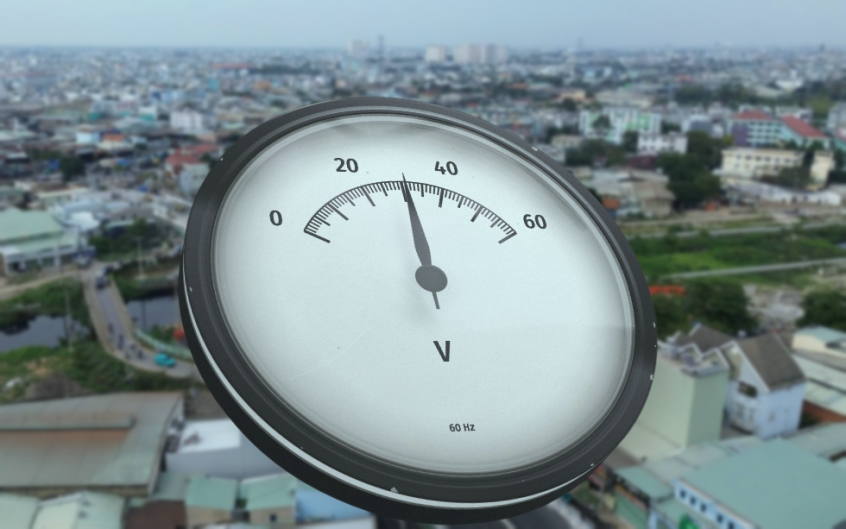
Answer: value=30 unit=V
